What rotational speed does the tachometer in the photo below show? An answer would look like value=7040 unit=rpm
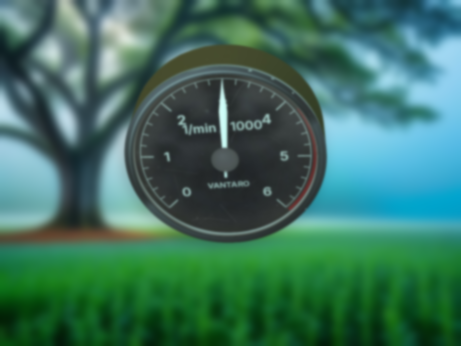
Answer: value=3000 unit=rpm
